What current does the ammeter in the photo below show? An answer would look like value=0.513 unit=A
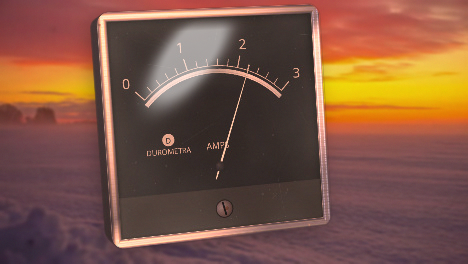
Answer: value=2.2 unit=A
